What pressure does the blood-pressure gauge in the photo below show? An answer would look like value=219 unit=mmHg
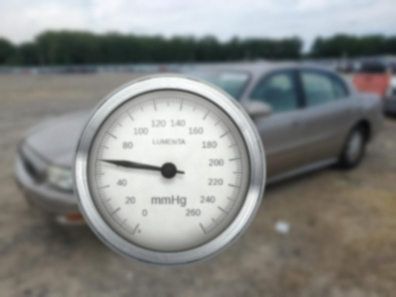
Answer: value=60 unit=mmHg
